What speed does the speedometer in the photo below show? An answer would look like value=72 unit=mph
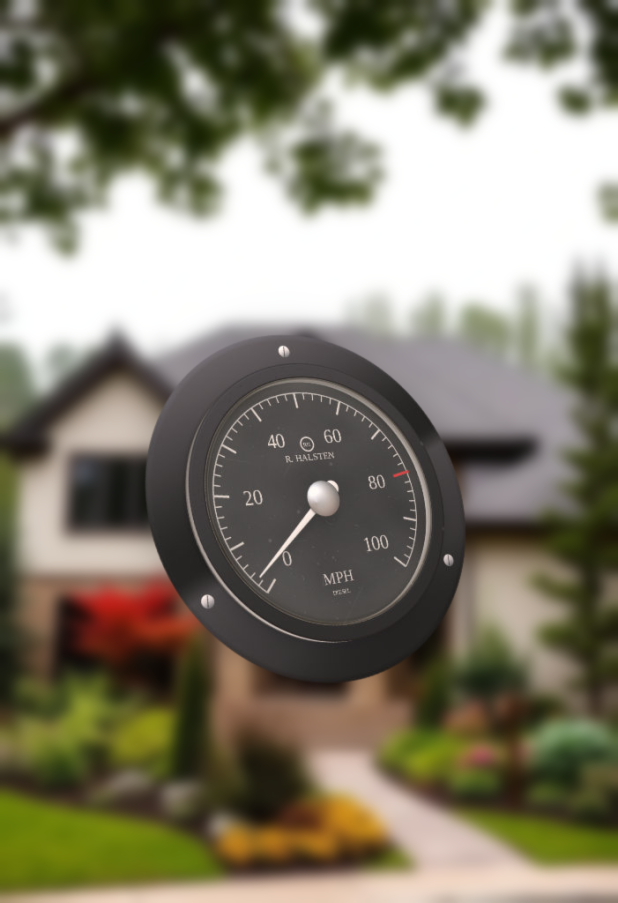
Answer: value=3 unit=mph
